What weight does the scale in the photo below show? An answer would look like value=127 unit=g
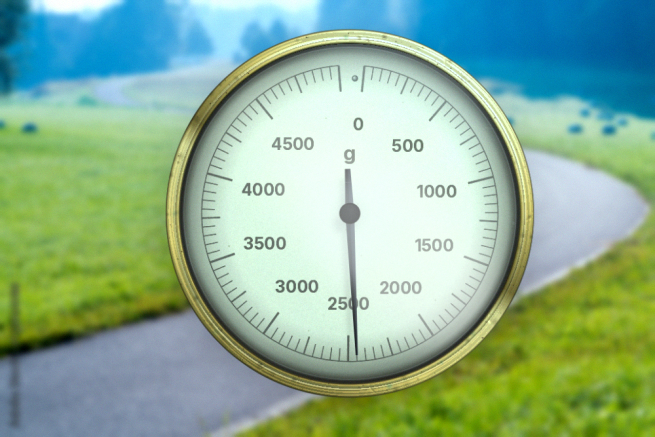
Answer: value=2450 unit=g
